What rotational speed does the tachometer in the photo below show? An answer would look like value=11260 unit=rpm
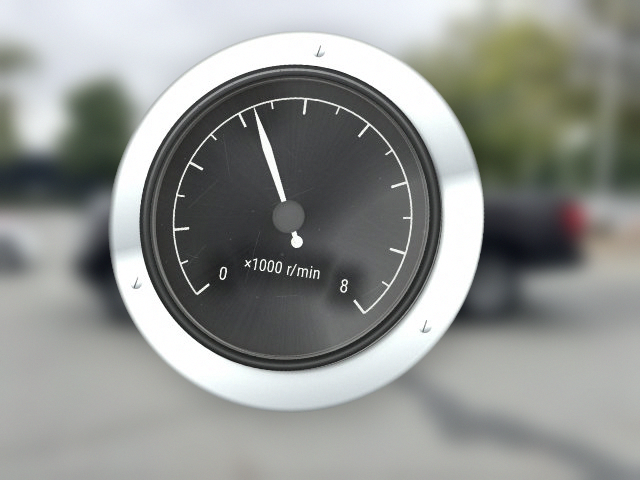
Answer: value=3250 unit=rpm
